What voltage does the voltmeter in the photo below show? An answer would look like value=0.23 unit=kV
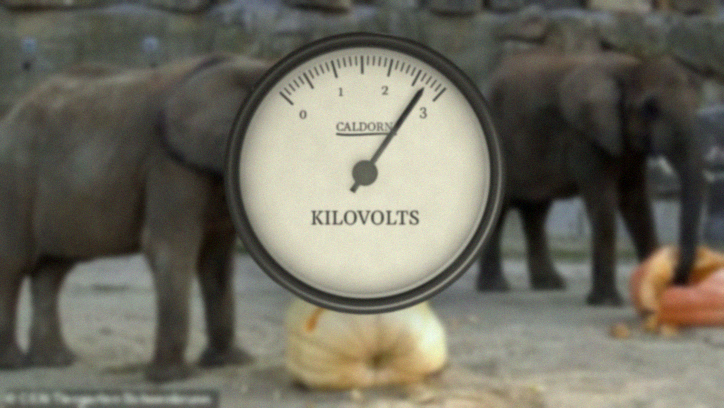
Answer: value=2.7 unit=kV
